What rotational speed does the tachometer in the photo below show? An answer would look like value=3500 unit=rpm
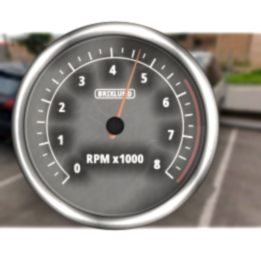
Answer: value=4625 unit=rpm
